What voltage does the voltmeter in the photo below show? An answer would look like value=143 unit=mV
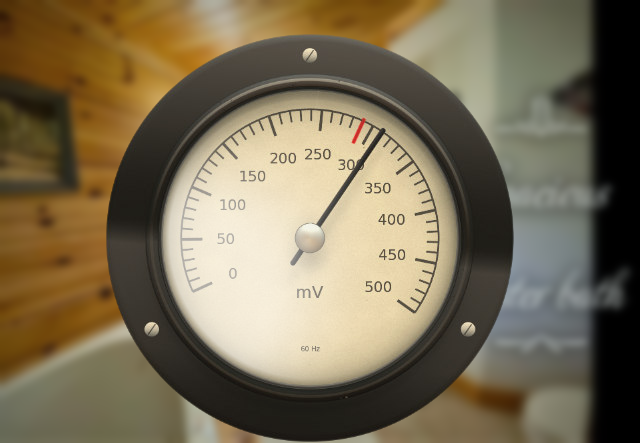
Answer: value=310 unit=mV
